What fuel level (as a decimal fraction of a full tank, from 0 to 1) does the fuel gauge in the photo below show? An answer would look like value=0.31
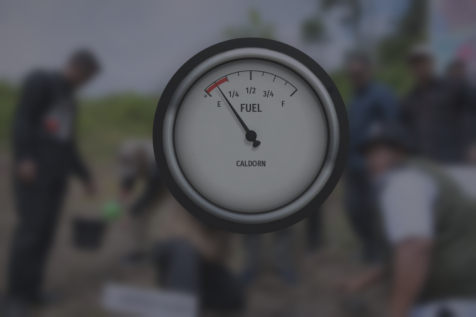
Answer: value=0.125
